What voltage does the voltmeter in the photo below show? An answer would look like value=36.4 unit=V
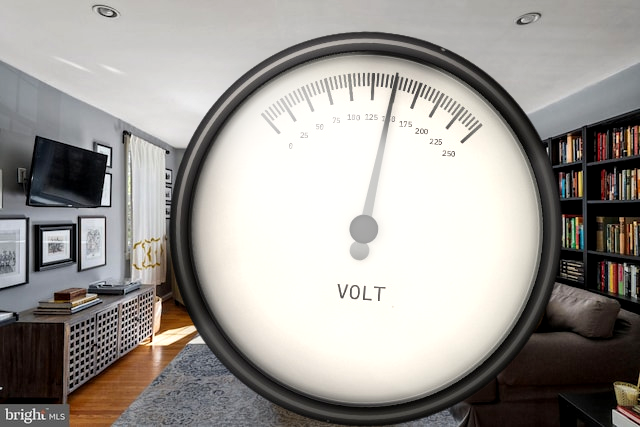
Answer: value=150 unit=V
